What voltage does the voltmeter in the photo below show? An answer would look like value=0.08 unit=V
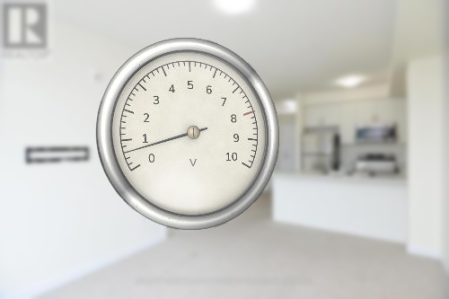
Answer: value=0.6 unit=V
